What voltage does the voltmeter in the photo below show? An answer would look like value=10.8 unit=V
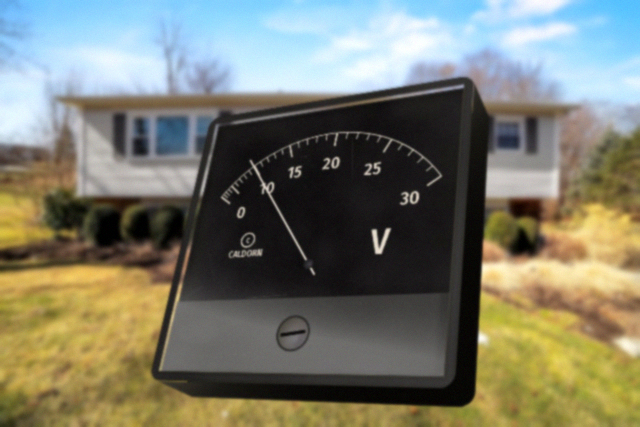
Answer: value=10 unit=V
